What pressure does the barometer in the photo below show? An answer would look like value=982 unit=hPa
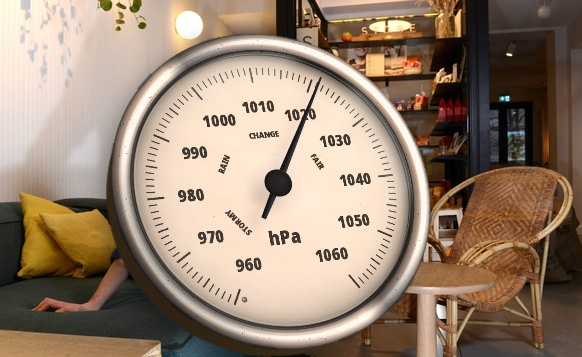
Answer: value=1021 unit=hPa
